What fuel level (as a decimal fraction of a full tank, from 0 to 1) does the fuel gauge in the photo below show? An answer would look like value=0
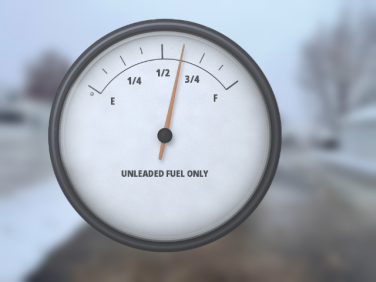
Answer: value=0.625
